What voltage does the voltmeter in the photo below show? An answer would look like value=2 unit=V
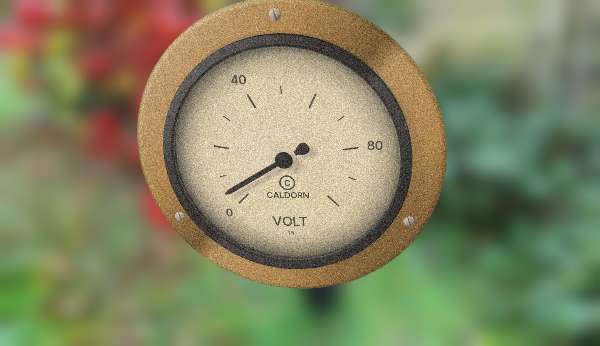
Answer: value=5 unit=V
